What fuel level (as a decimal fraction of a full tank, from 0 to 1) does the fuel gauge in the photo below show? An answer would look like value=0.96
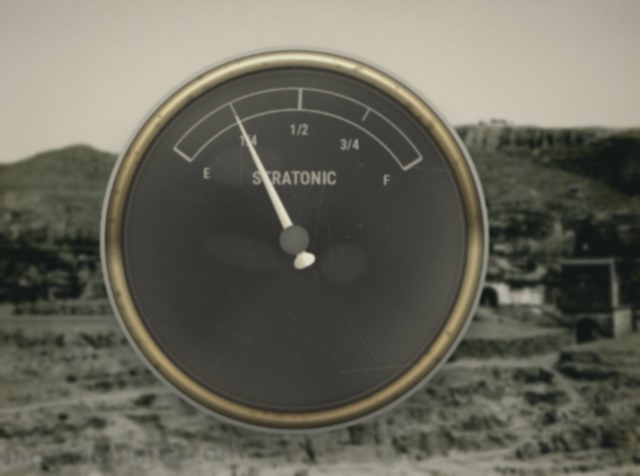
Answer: value=0.25
